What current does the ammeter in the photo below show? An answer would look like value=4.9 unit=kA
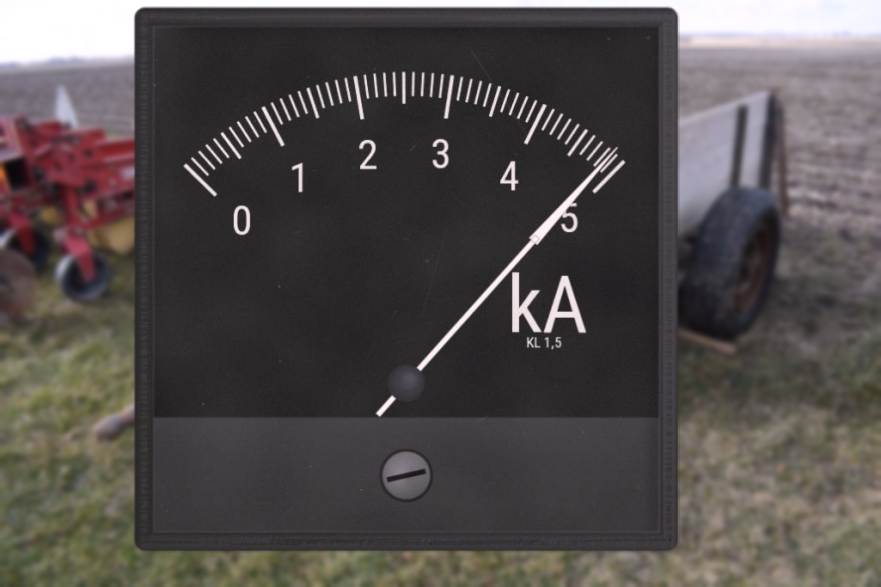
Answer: value=4.85 unit=kA
